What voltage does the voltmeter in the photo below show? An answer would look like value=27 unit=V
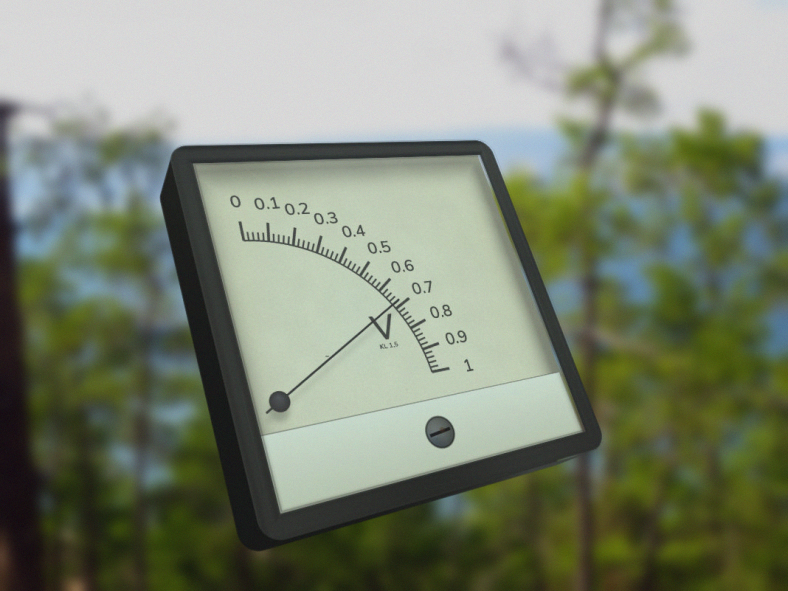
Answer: value=0.68 unit=V
